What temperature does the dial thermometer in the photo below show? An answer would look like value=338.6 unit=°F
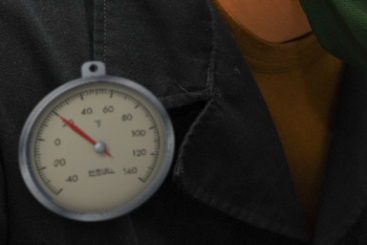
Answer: value=20 unit=°F
